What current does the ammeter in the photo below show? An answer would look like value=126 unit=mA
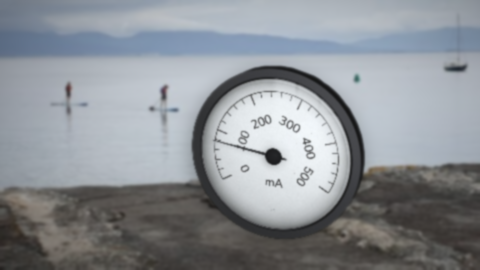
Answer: value=80 unit=mA
